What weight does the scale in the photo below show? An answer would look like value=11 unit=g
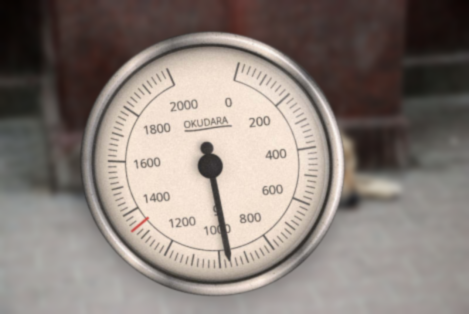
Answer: value=960 unit=g
